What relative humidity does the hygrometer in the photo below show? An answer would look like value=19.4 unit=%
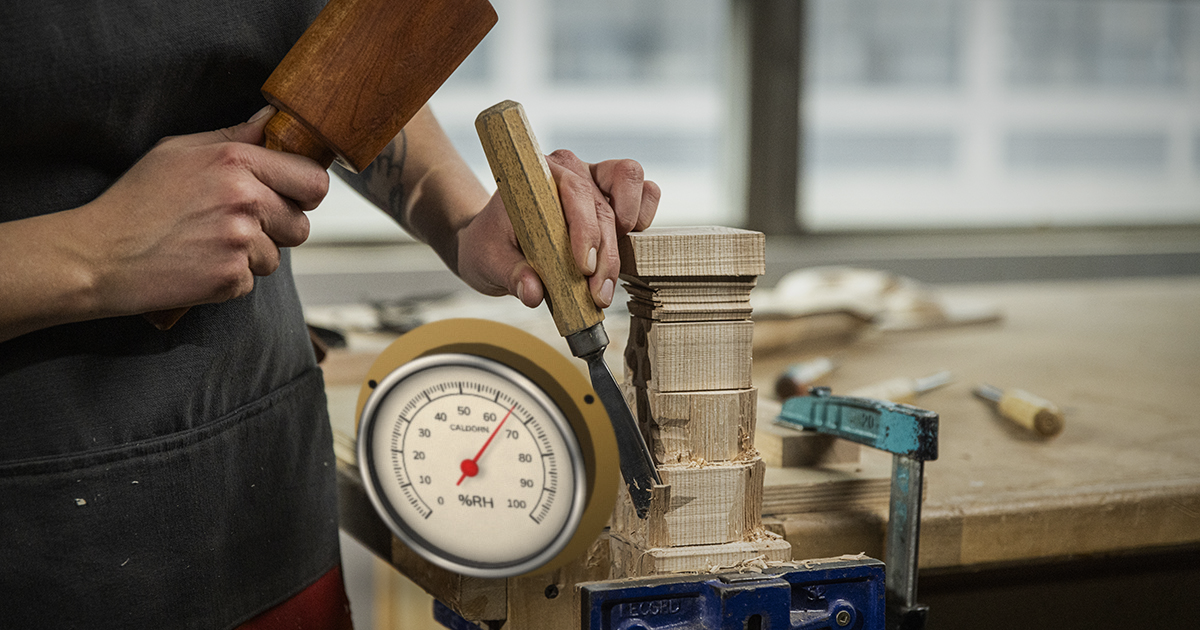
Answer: value=65 unit=%
